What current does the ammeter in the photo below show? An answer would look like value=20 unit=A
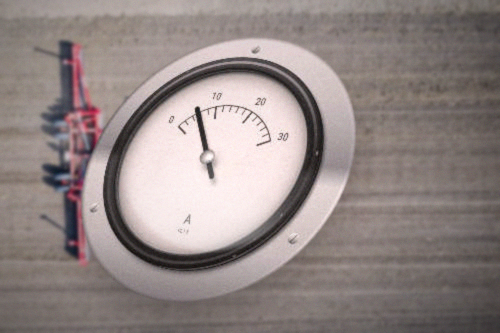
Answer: value=6 unit=A
